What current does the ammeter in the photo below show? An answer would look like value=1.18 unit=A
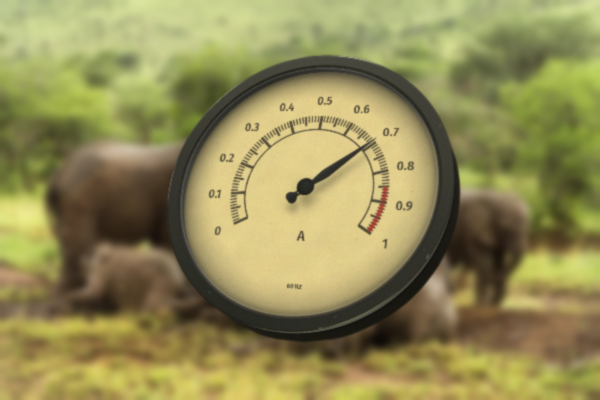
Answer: value=0.7 unit=A
